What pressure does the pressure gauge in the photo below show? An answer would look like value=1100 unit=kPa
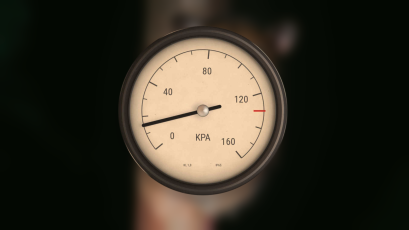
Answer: value=15 unit=kPa
